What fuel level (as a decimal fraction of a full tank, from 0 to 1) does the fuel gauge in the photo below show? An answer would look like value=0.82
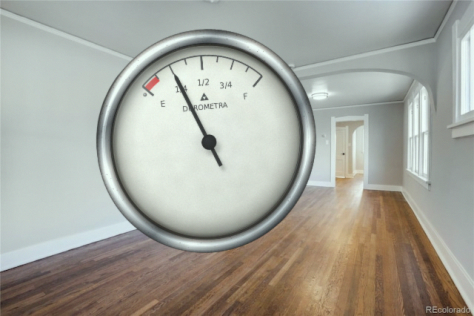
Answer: value=0.25
